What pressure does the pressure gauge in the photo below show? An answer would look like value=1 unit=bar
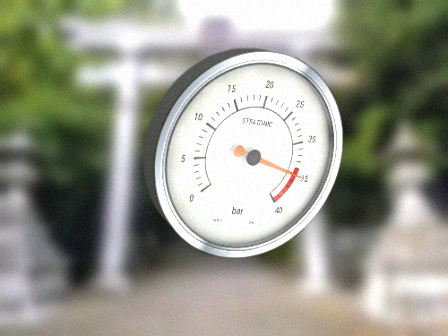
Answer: value=35 unit=bar
